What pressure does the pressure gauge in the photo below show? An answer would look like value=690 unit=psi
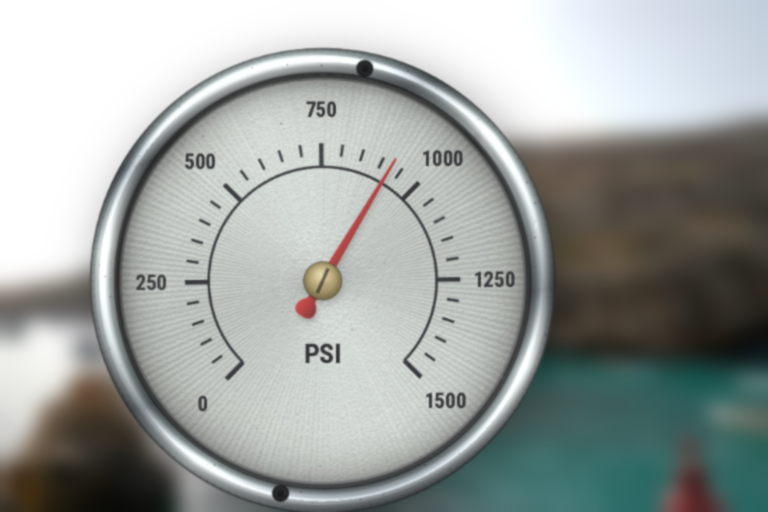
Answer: value=925 unit=psi
